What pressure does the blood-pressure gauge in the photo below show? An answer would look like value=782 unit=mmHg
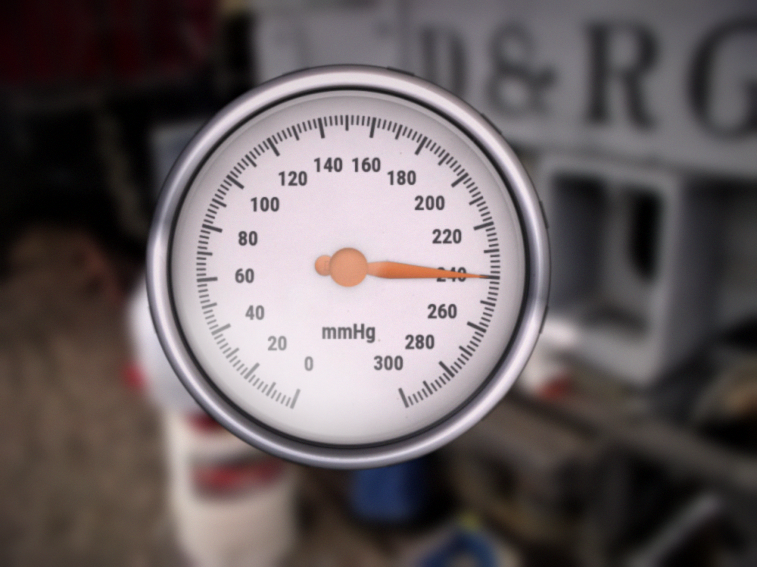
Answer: value=240 unit=mmHg
